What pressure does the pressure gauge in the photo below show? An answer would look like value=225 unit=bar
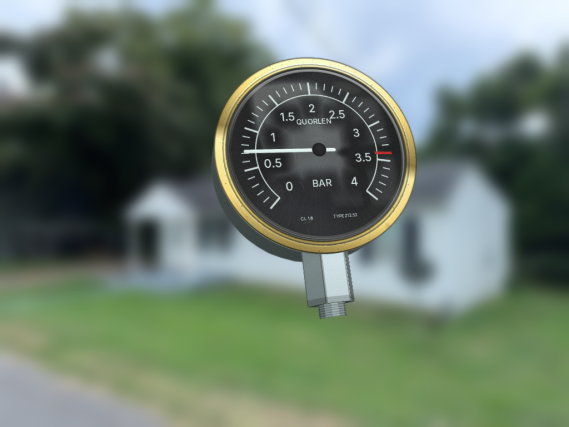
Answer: value=0.7 unit=bar
